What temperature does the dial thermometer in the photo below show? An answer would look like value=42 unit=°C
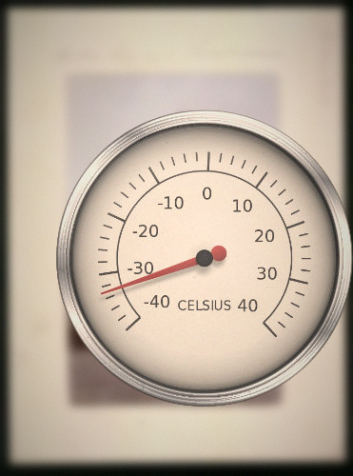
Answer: value=-33 unit=°C
